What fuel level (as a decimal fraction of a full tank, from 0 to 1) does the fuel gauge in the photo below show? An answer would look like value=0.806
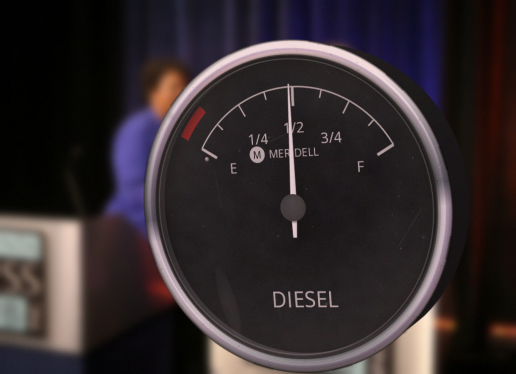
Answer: value=0.5
